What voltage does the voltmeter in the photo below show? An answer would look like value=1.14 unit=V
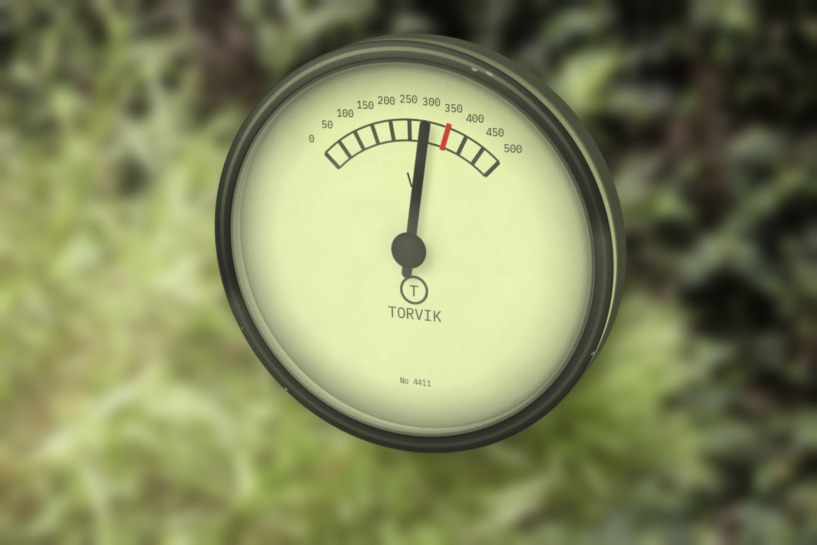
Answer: value=300 unit=V
